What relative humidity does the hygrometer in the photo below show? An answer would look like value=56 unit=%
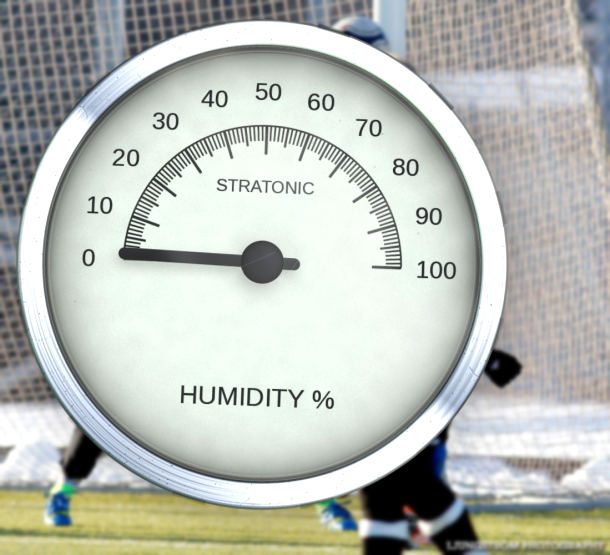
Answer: value=1 unit=%
